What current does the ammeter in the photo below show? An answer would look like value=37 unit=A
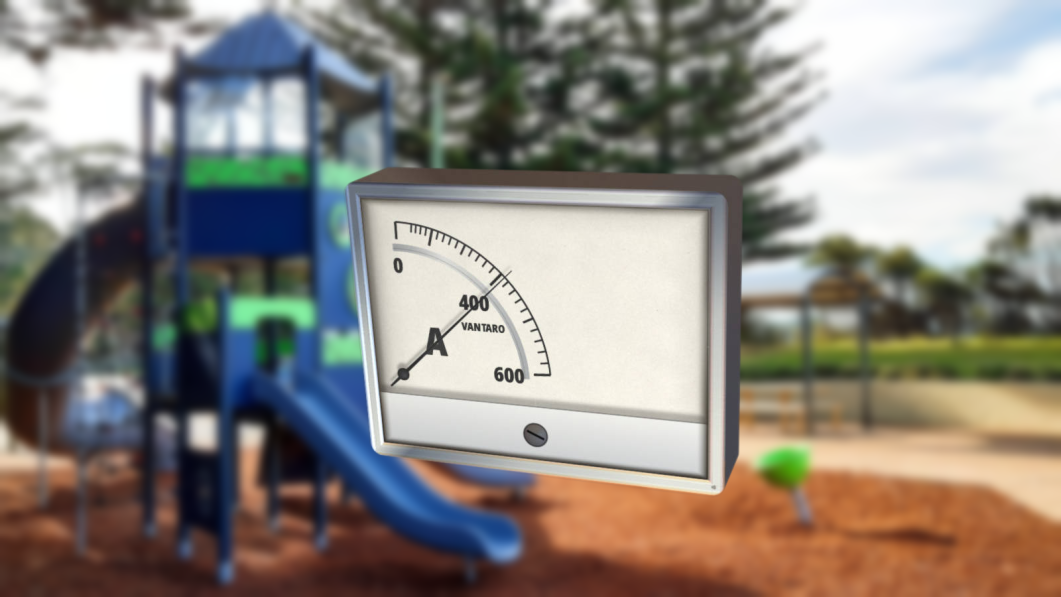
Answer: value=410 unit=A
